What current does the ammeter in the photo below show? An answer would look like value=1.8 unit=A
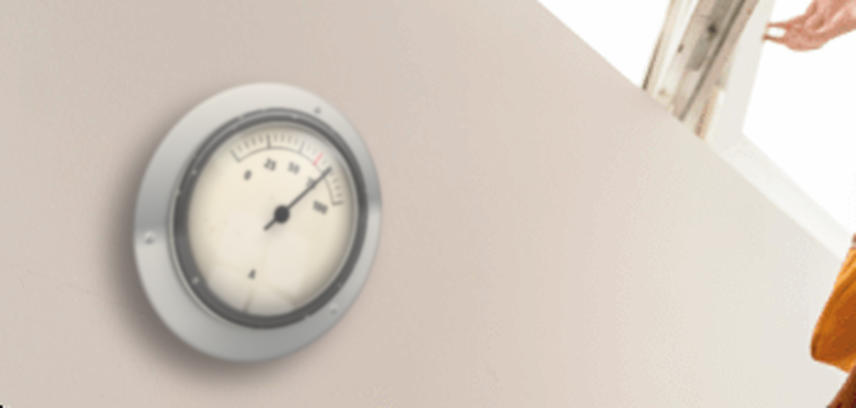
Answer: value=75 unit=A
